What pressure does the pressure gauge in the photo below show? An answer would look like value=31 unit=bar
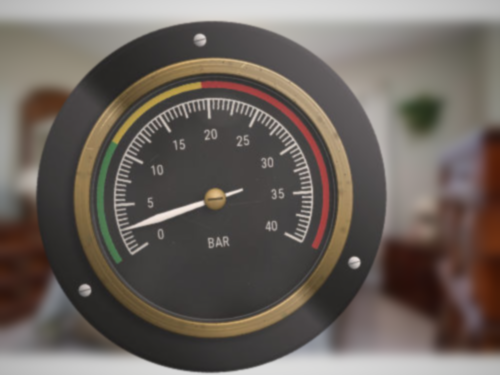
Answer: value=2.5 unit=bar
